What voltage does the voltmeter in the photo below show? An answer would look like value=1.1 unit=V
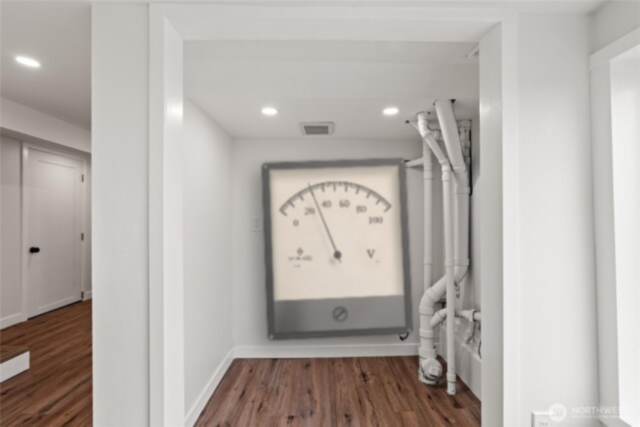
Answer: value=30 unit=V
